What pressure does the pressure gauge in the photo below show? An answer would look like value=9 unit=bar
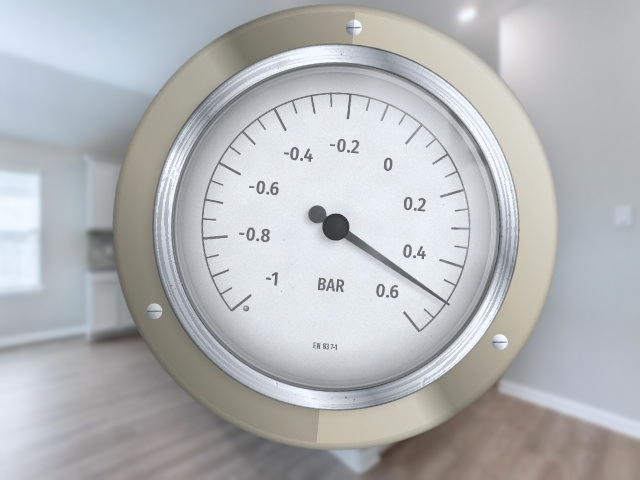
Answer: value=0.5 unit=bar
